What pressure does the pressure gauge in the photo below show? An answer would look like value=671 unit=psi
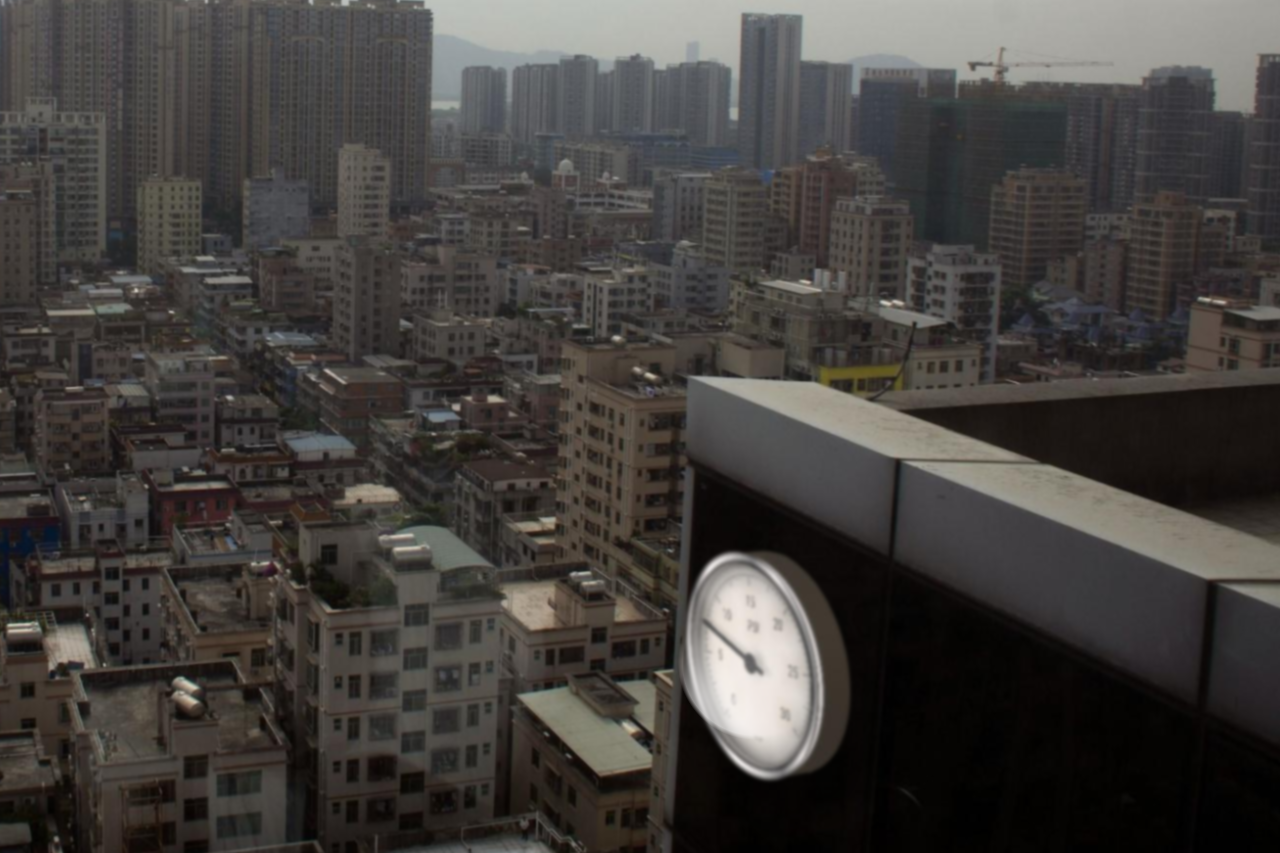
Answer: value=7.5 unit=psi
